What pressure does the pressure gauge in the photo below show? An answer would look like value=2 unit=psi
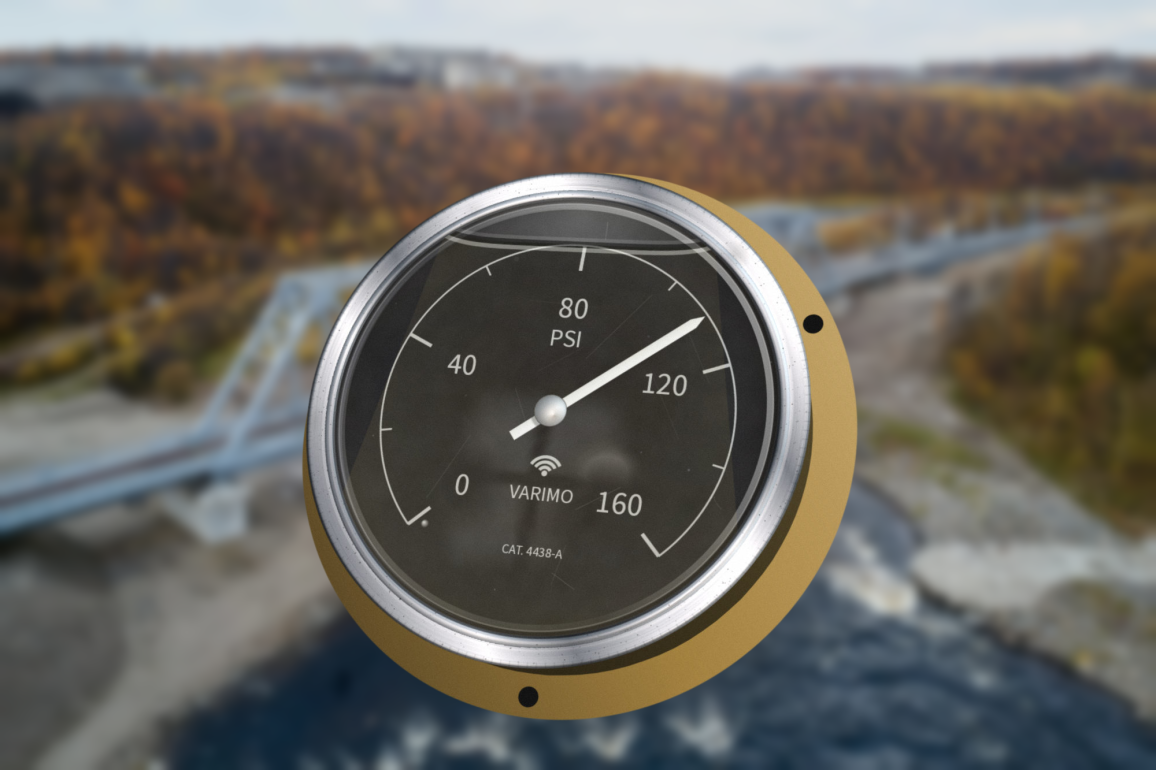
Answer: value=110 unit=psi
